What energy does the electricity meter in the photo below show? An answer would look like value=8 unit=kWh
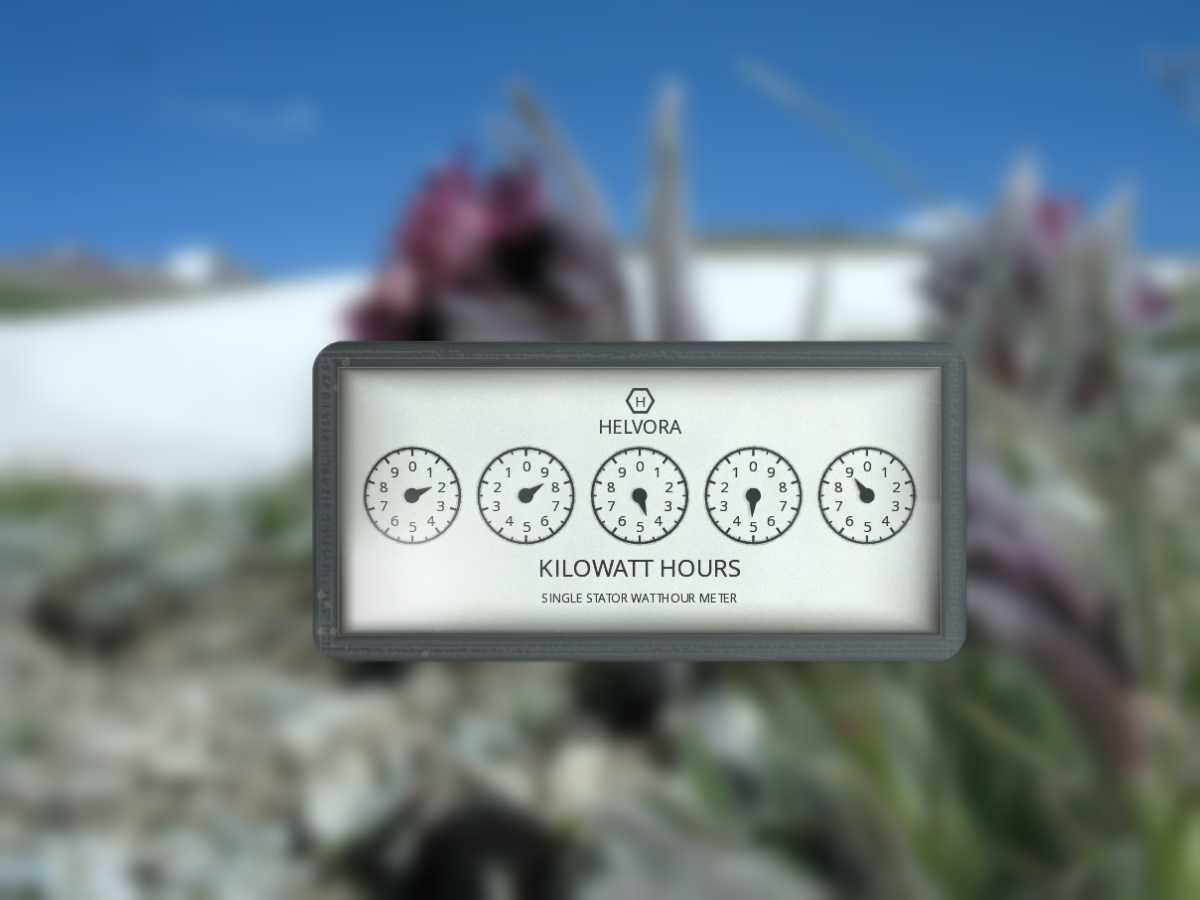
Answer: value=18449 unit=kWh
